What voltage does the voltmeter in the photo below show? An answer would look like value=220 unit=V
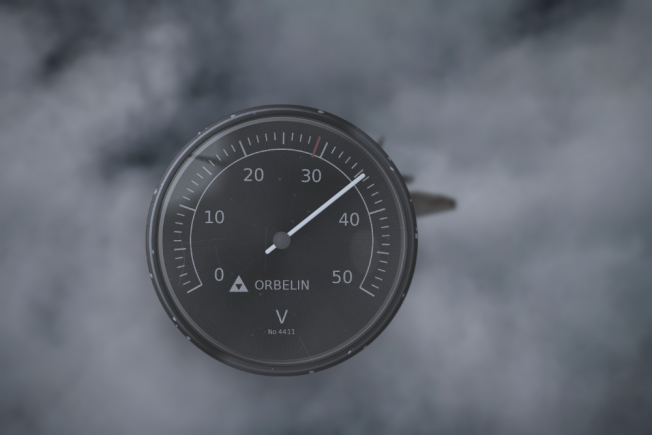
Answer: value=35.5 unit=V
